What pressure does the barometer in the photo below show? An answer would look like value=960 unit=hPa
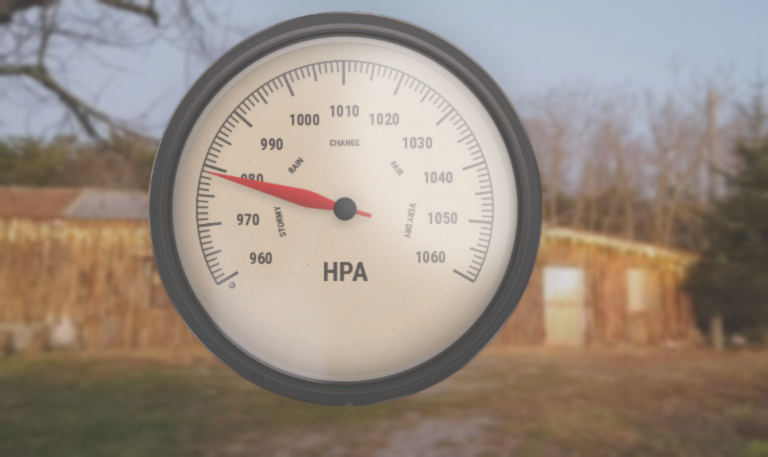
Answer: value=979 unit=hPa
